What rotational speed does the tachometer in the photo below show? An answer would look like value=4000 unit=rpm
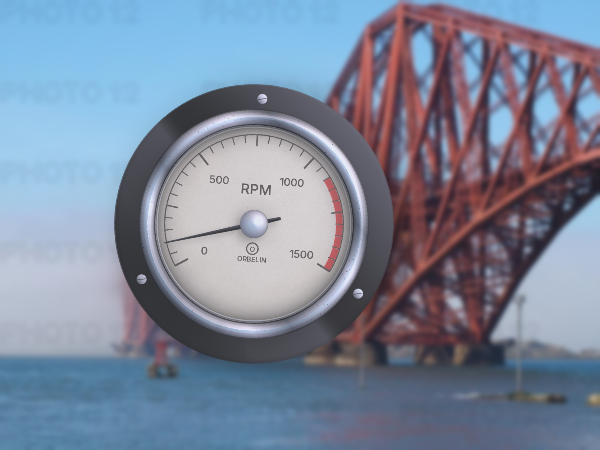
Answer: value=100 unit=rpm
